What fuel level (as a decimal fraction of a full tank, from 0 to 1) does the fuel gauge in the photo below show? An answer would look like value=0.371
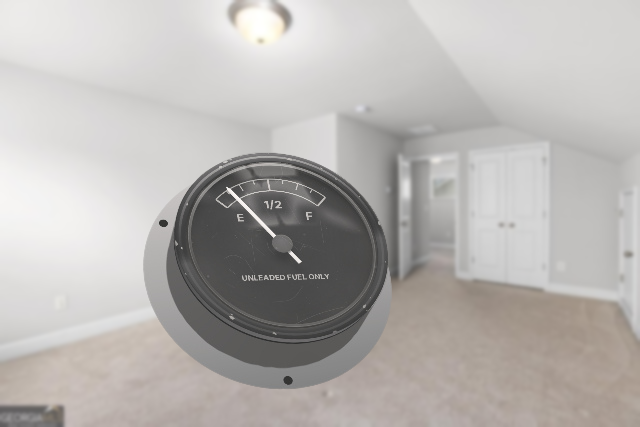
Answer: value=0.125
